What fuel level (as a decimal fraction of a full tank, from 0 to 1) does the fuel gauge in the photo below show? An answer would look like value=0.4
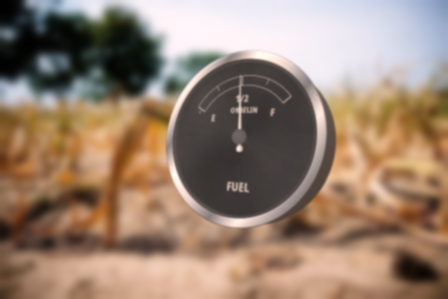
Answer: value=0.5
